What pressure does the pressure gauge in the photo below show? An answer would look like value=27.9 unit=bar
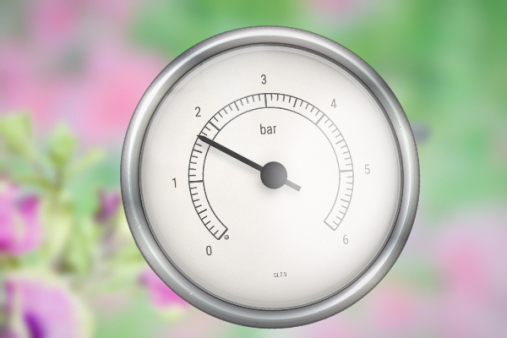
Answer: value=1.7 unit=bar
